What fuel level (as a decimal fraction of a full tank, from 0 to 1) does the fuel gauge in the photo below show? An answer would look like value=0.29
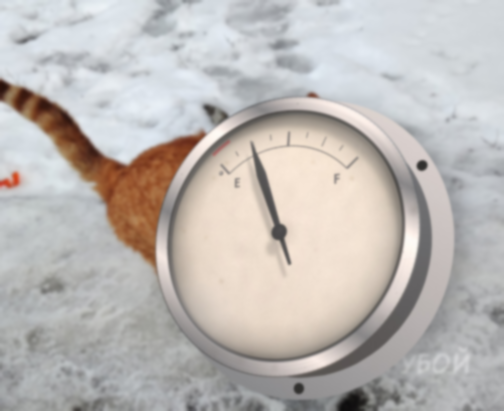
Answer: value=0.25
